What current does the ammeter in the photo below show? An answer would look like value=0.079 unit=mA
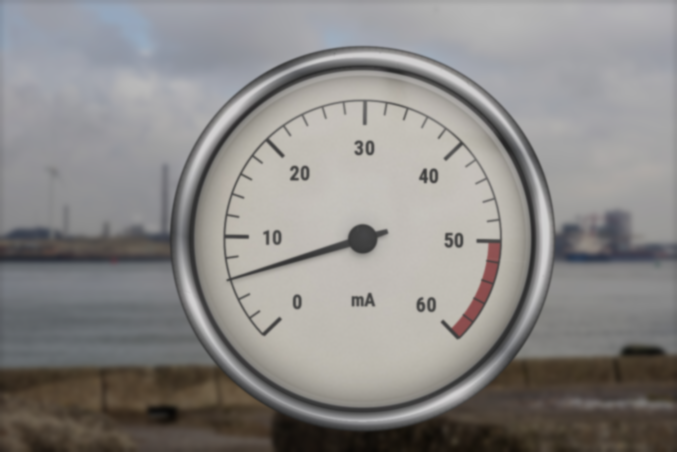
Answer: value=6 unit=mA
